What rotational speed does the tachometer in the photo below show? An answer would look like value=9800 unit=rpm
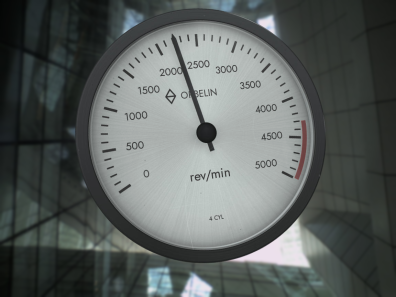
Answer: value=2200 unit=rpm
